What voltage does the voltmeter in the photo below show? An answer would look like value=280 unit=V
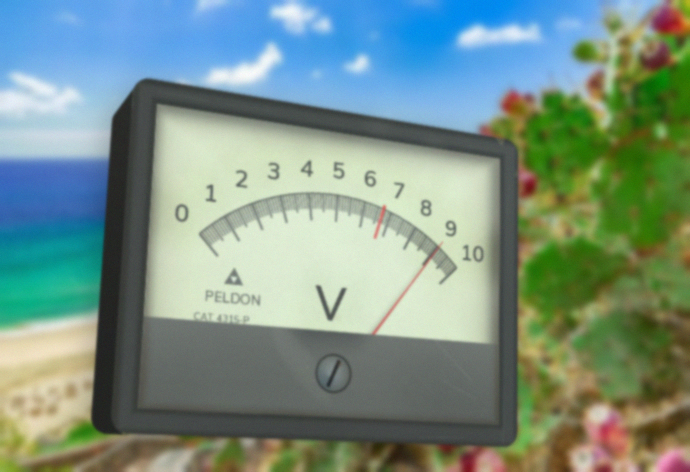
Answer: value=9 unit=V
